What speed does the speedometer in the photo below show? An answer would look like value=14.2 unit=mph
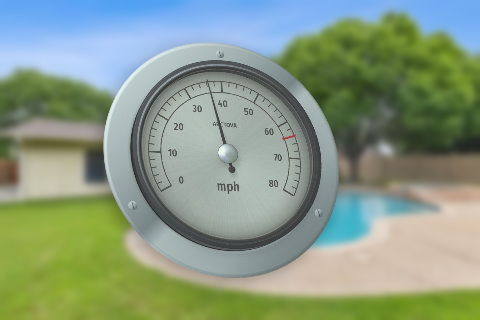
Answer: value=36 unit=mph
